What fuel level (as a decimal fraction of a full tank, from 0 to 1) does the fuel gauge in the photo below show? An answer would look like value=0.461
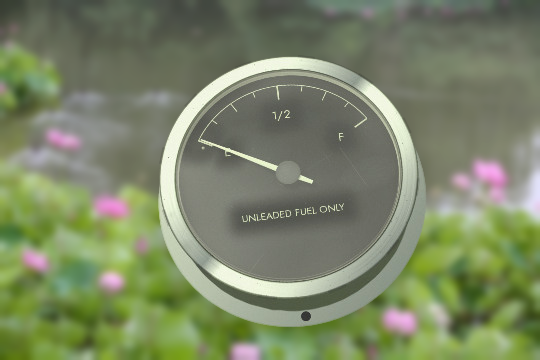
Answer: value=0
